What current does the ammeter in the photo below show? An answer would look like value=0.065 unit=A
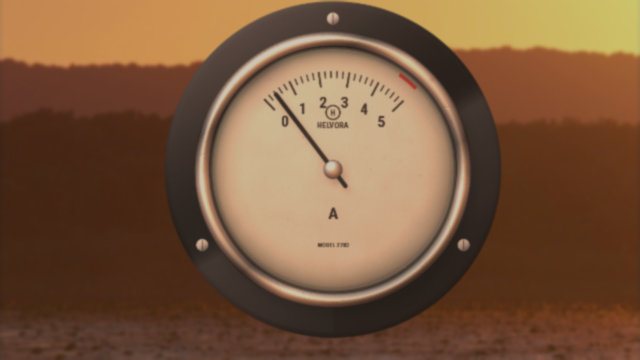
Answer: value=0.4 unit=A
